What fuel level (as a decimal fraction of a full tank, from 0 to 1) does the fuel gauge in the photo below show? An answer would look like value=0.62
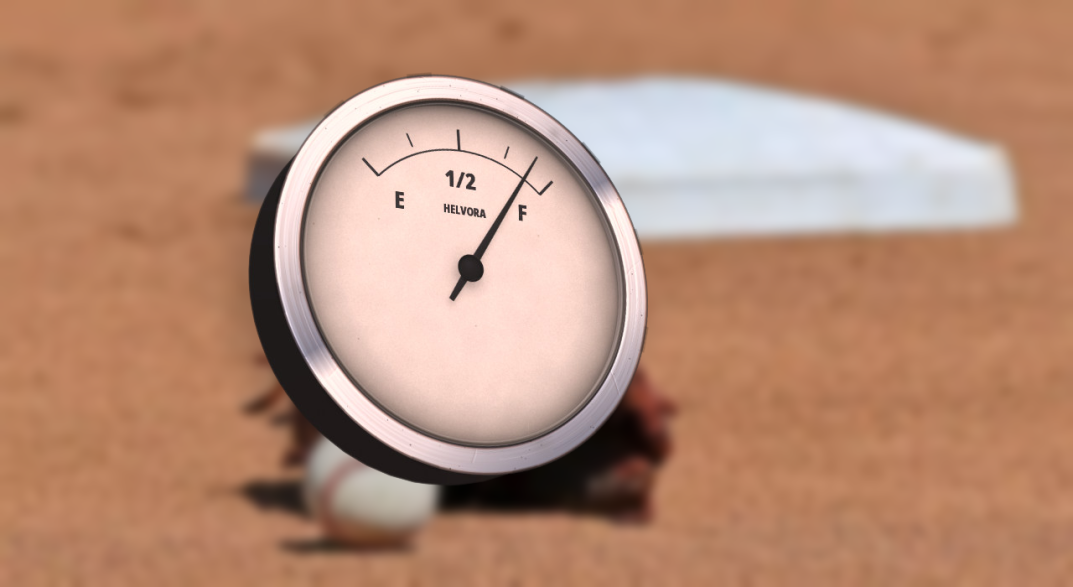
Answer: value=0.875
